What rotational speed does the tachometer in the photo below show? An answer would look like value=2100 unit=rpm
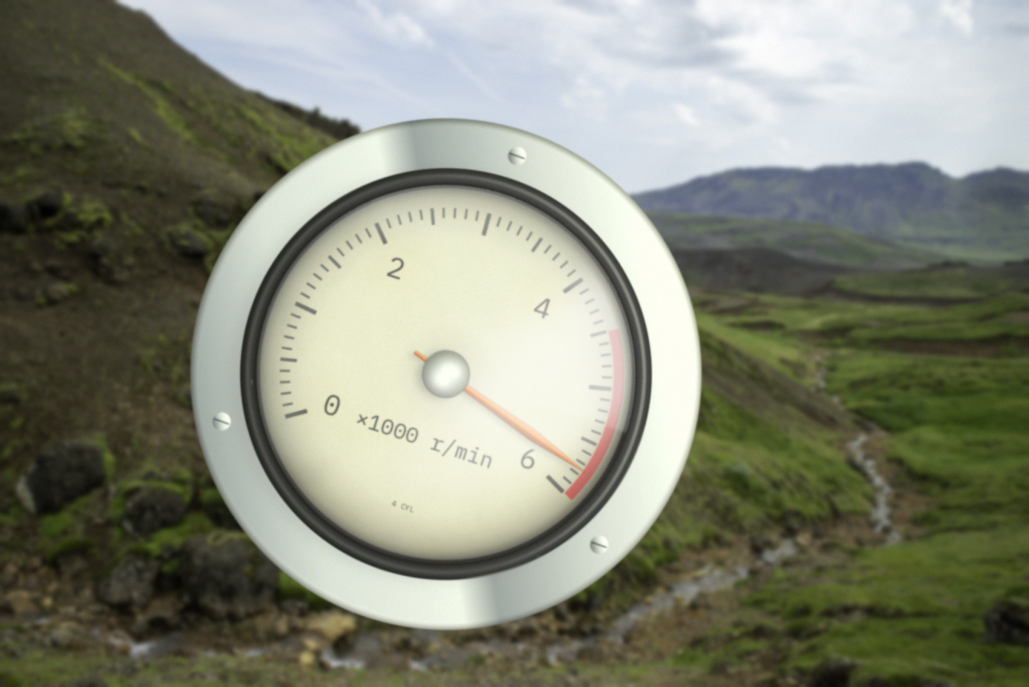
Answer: value=5750 unit=rpm
